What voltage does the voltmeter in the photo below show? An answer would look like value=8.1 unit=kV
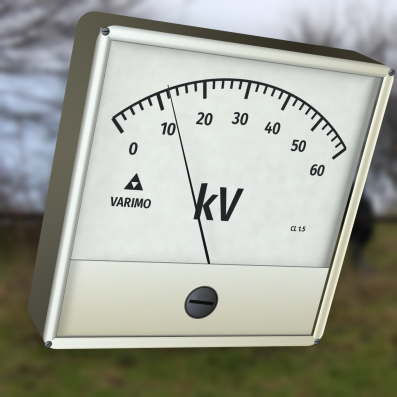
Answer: value=12 unit=kV
